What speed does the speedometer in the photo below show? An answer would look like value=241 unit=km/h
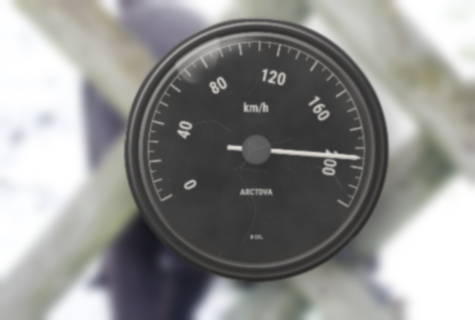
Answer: value=195 unit=km/h
